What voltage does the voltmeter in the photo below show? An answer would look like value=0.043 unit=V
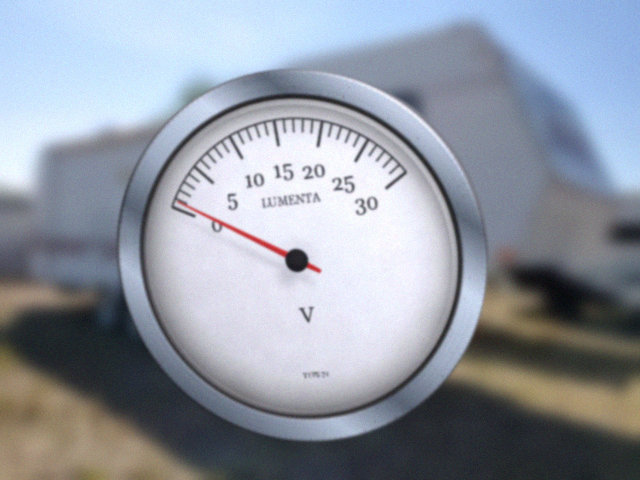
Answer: value=1 unit=V
